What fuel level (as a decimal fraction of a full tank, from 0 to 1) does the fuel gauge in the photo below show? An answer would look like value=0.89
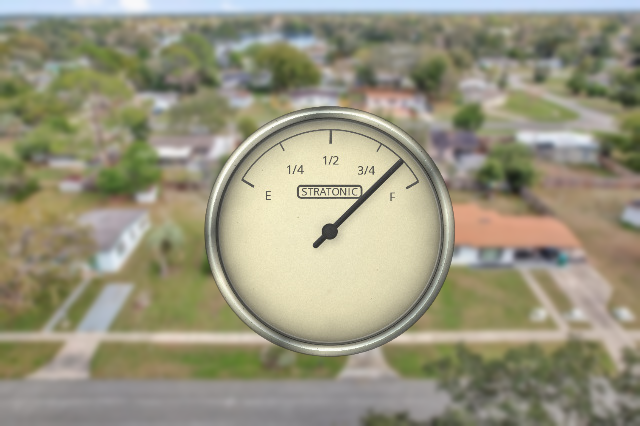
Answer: value=0.875
